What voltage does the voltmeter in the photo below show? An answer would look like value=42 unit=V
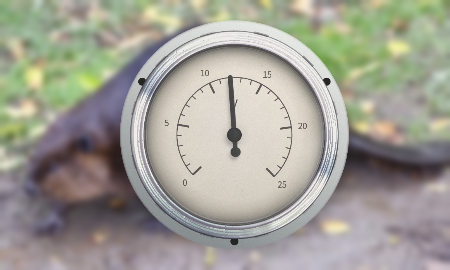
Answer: value=12 unit=V
